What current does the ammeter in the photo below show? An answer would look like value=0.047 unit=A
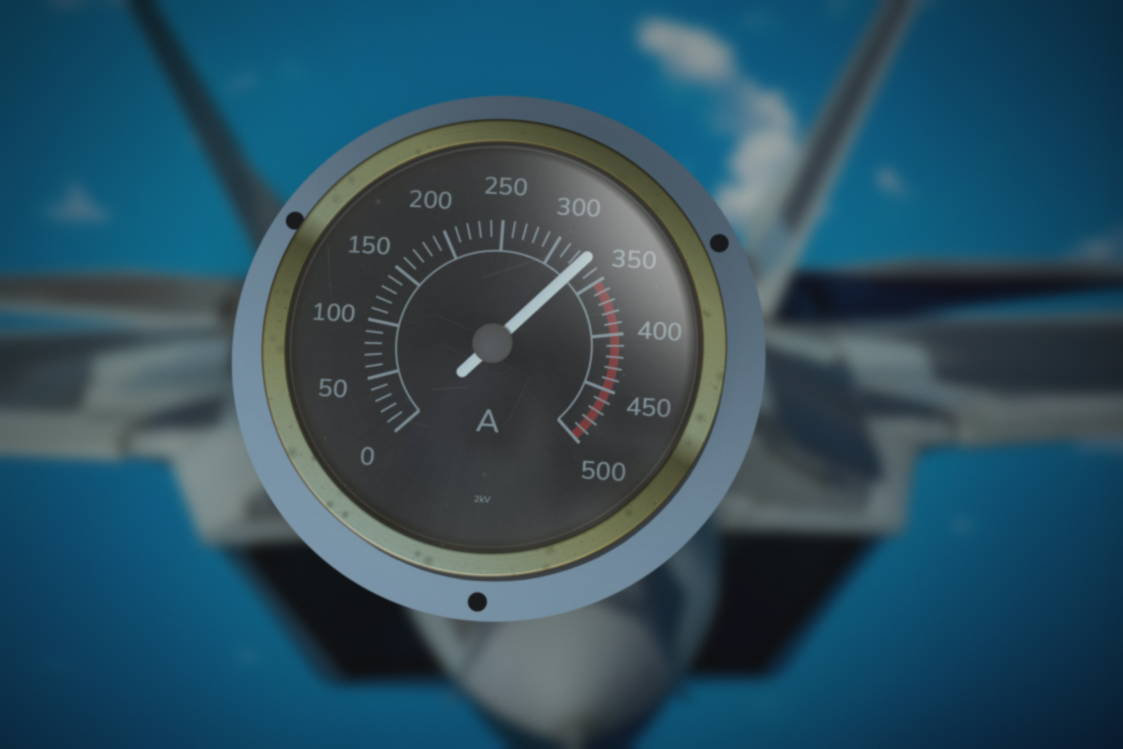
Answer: value=330 unit=A
